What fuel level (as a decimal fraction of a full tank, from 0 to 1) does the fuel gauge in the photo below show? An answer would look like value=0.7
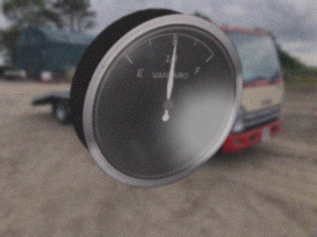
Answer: value=0.5
